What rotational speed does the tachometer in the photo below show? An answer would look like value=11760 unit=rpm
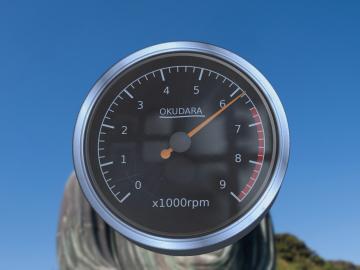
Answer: value=6200 unit=rpm
